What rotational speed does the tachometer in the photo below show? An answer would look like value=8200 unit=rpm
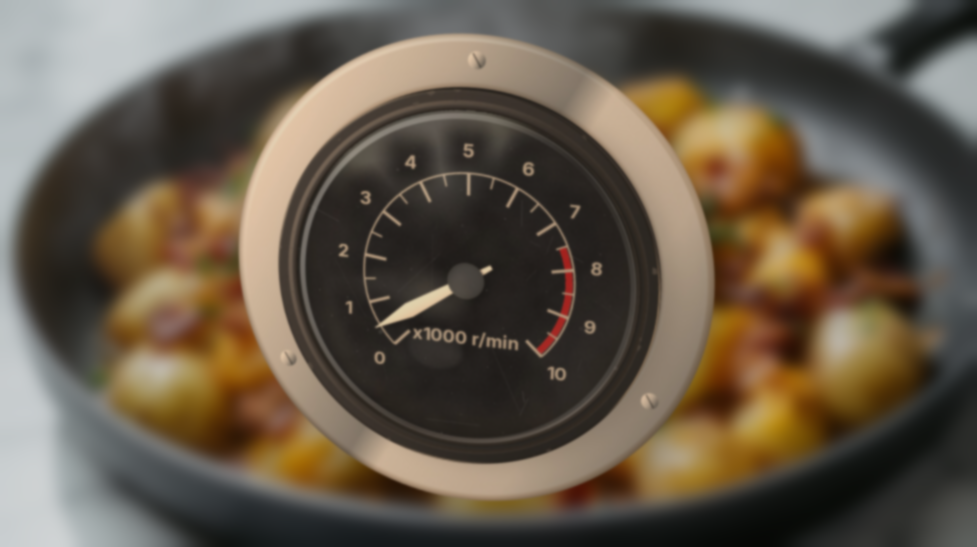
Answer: value=500 unit=rpm
